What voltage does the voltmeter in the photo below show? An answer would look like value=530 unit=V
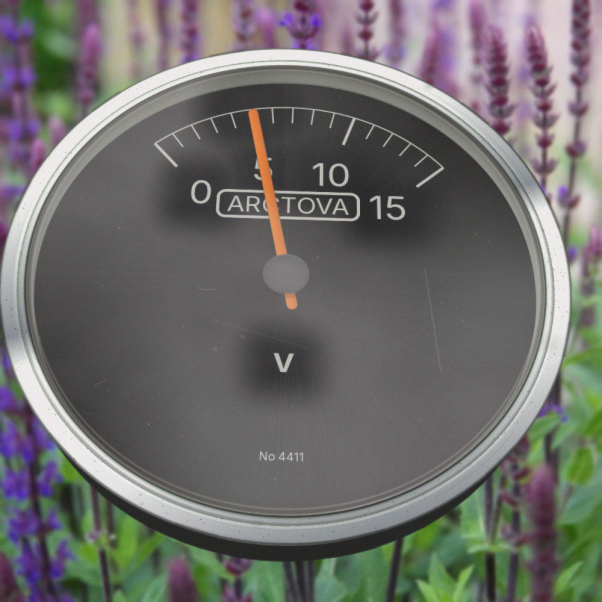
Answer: value=5 unit=V
